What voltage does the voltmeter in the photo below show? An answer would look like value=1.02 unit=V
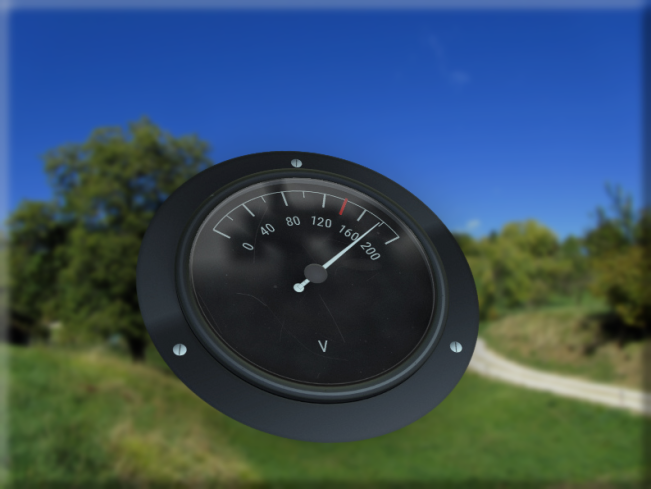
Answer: value=180 unit=V
